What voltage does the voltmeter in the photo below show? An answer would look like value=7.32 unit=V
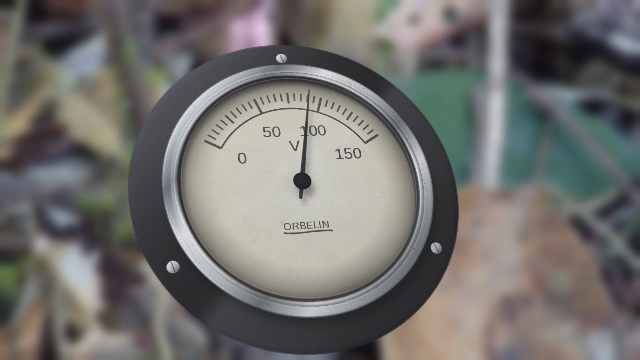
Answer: value=90 unit=V
